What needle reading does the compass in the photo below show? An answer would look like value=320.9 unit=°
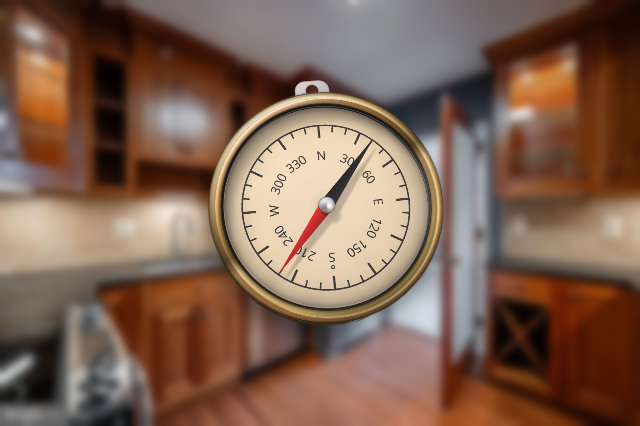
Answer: value=220 unit=°
